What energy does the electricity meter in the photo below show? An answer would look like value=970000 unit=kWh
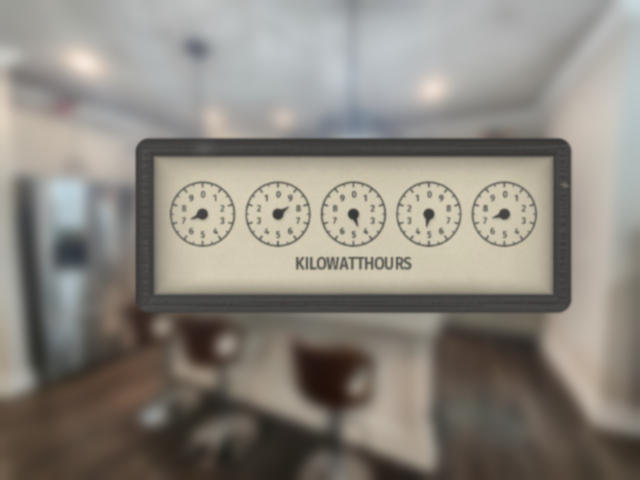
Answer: value=68447 unit=kWh
